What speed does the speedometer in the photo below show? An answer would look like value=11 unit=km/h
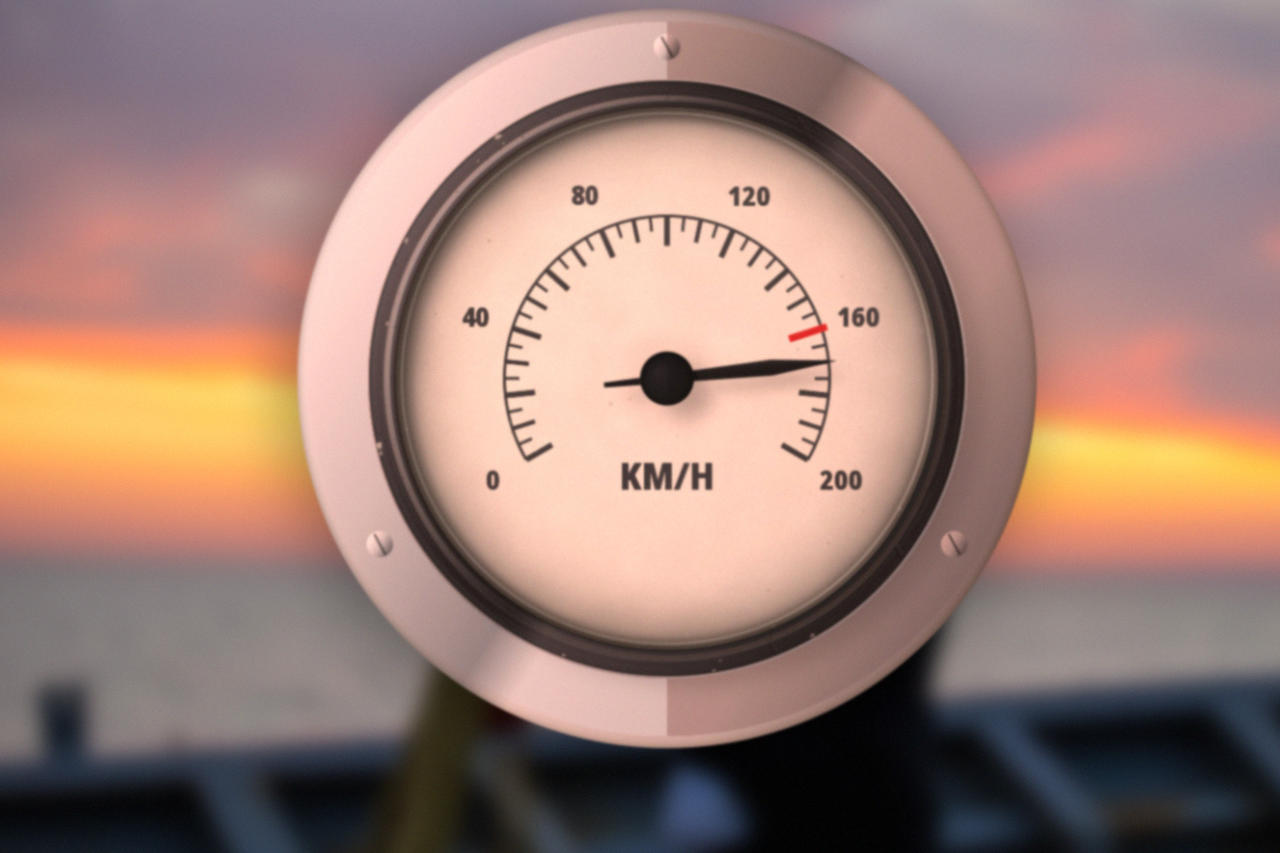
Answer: value=170 unit=km/h
